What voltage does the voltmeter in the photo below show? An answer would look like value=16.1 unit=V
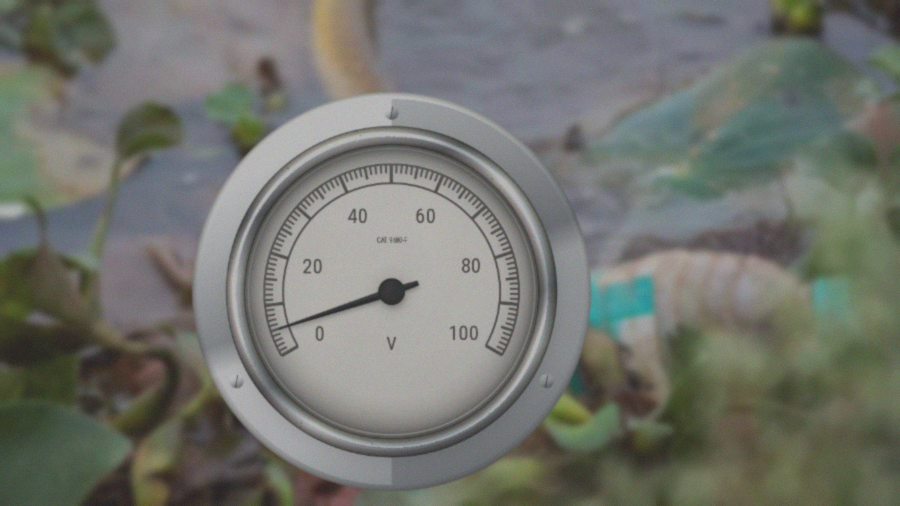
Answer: value=5 unit=V
